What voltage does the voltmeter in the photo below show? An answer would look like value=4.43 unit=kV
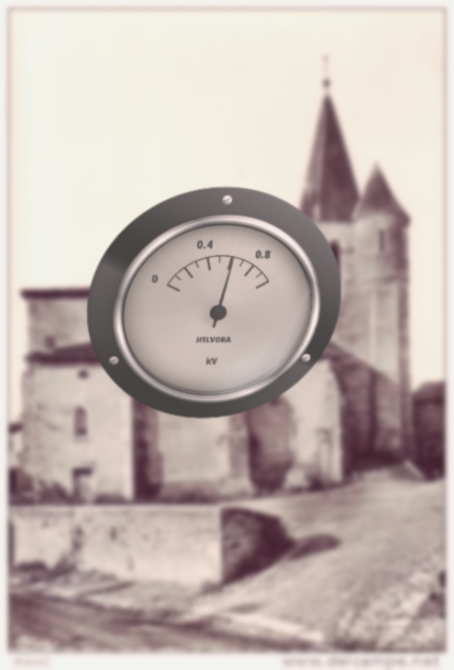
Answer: value=0.6 unit=kV
